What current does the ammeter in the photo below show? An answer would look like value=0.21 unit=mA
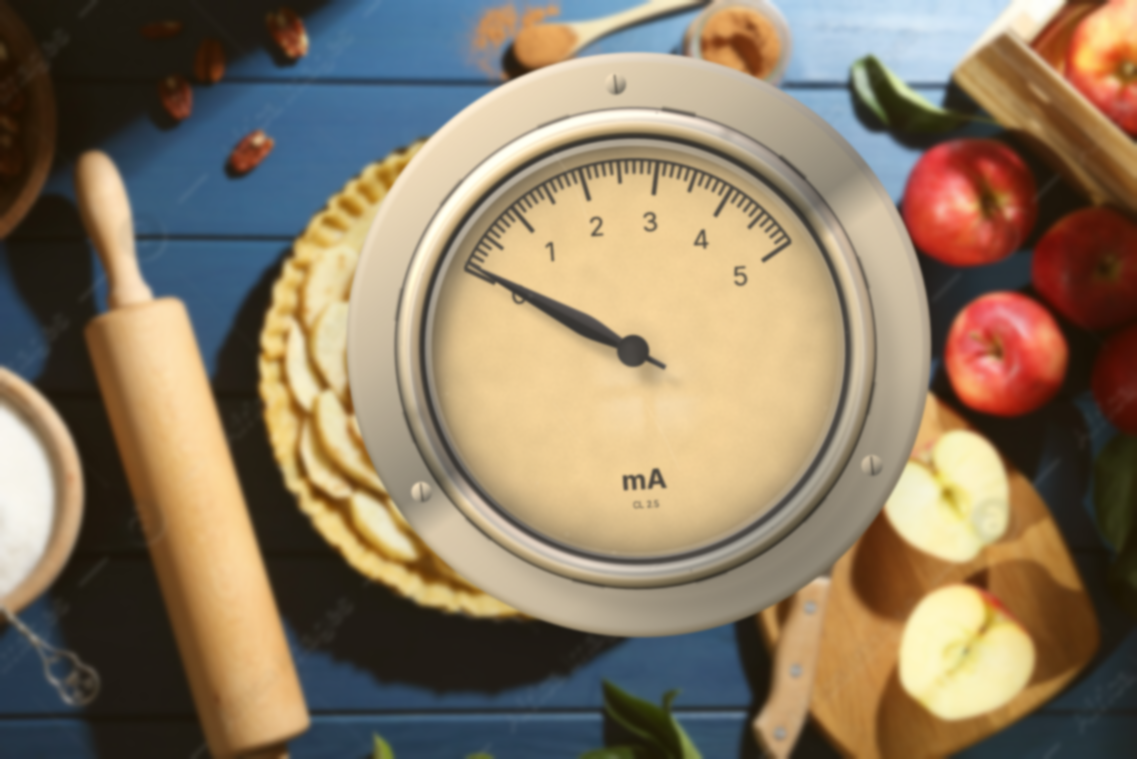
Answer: value=0.1 unit=mA
